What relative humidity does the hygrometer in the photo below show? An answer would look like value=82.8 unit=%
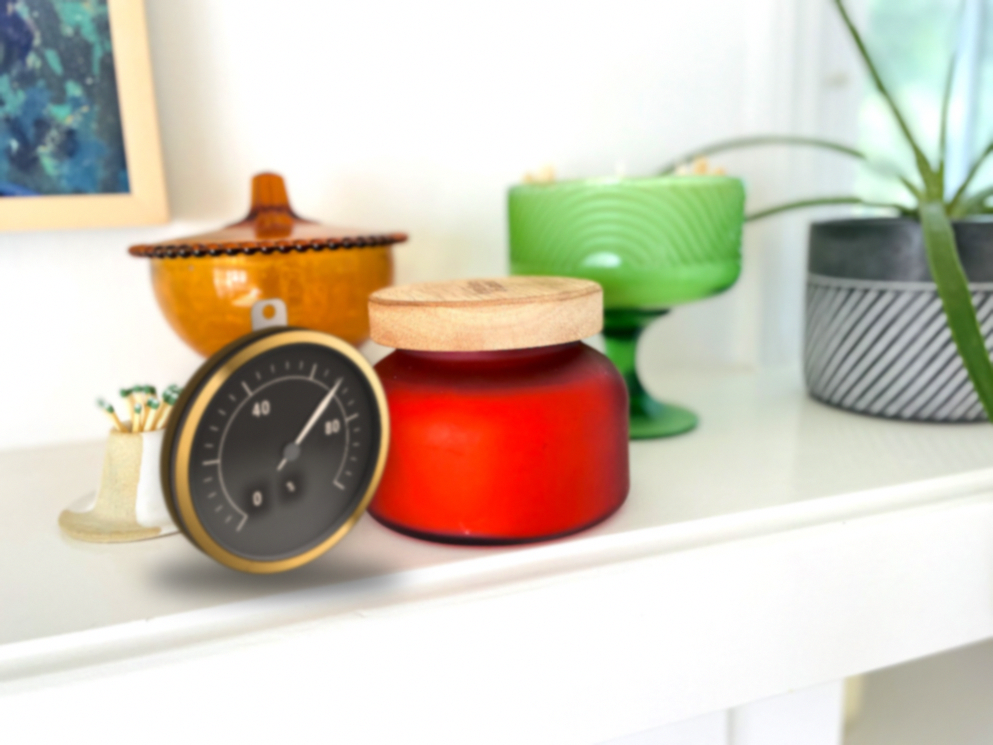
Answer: value=68 unit=%
